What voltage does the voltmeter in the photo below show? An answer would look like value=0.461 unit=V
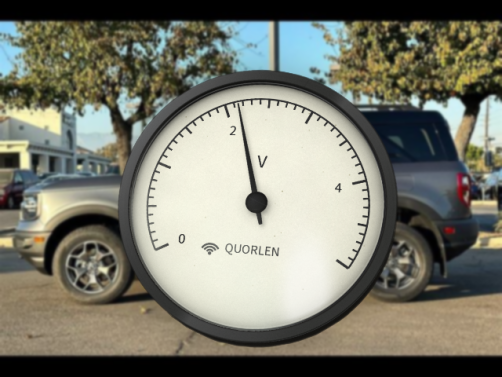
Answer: value=2.15 unit=V
